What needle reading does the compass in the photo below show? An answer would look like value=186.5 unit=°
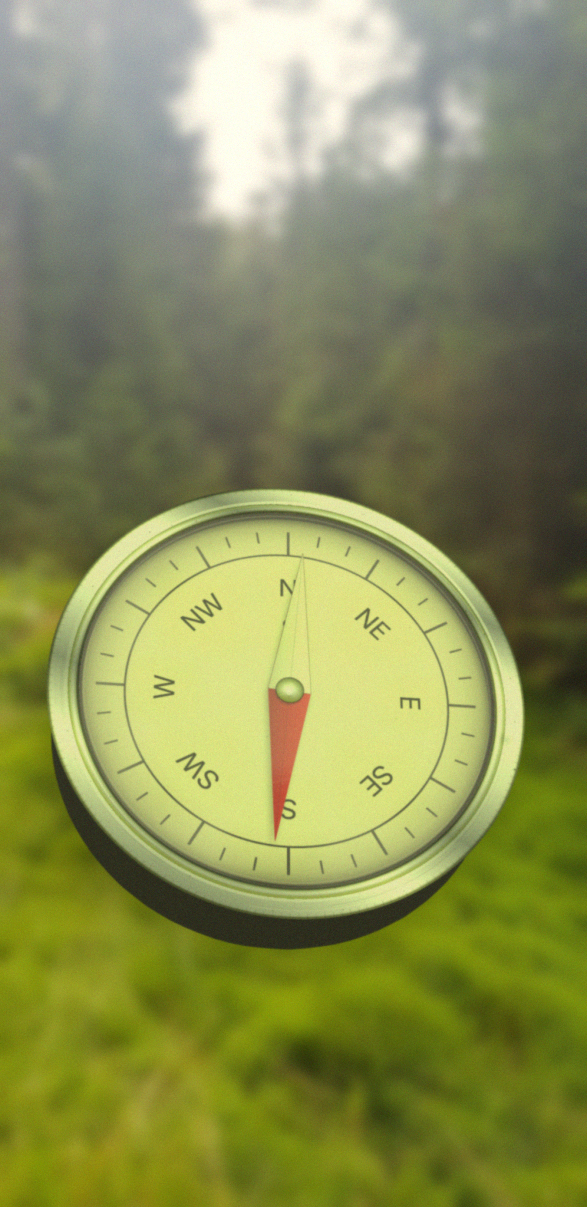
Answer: value=185 unit=°
